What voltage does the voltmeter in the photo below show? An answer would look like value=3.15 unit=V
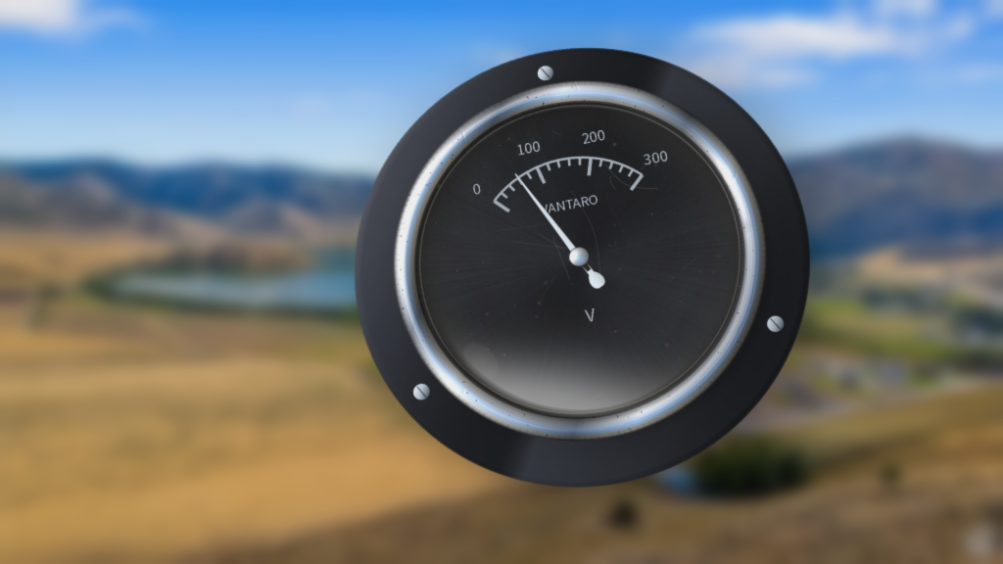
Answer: value=60 unit=V
